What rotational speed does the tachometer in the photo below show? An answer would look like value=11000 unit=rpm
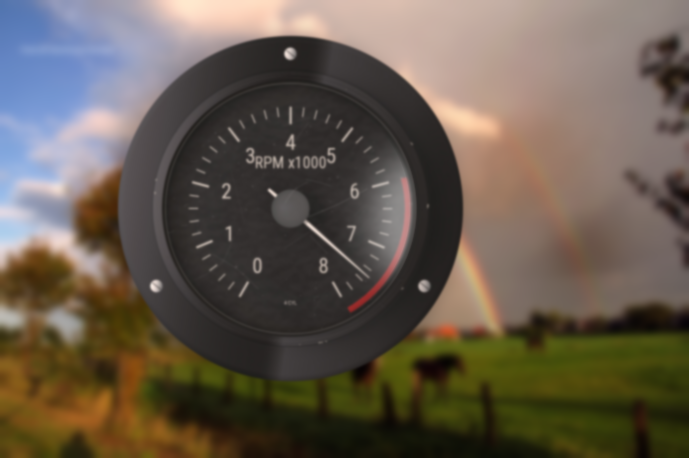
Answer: value=7500 unit=rpm
